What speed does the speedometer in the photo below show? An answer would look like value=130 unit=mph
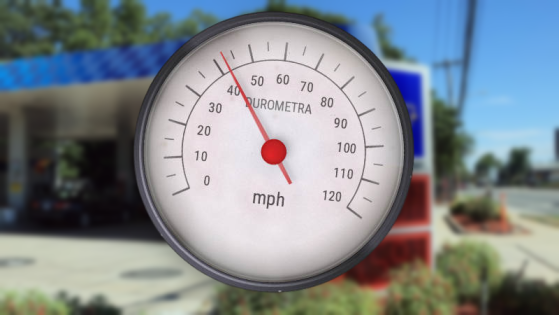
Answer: value=42.5 unit=mph
